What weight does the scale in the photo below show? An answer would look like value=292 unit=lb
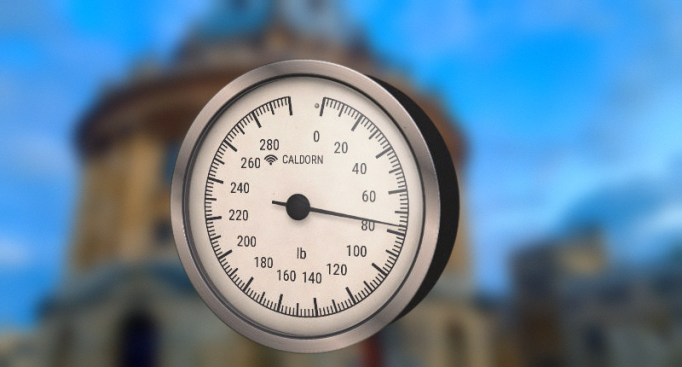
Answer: value=76 unit=lb
